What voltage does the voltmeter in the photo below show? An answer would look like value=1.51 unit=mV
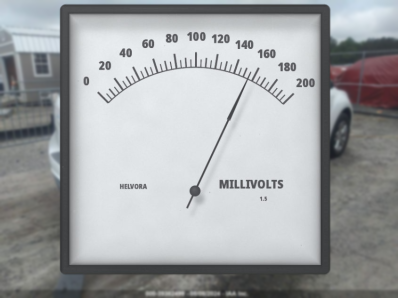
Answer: value=155 unit=mV
